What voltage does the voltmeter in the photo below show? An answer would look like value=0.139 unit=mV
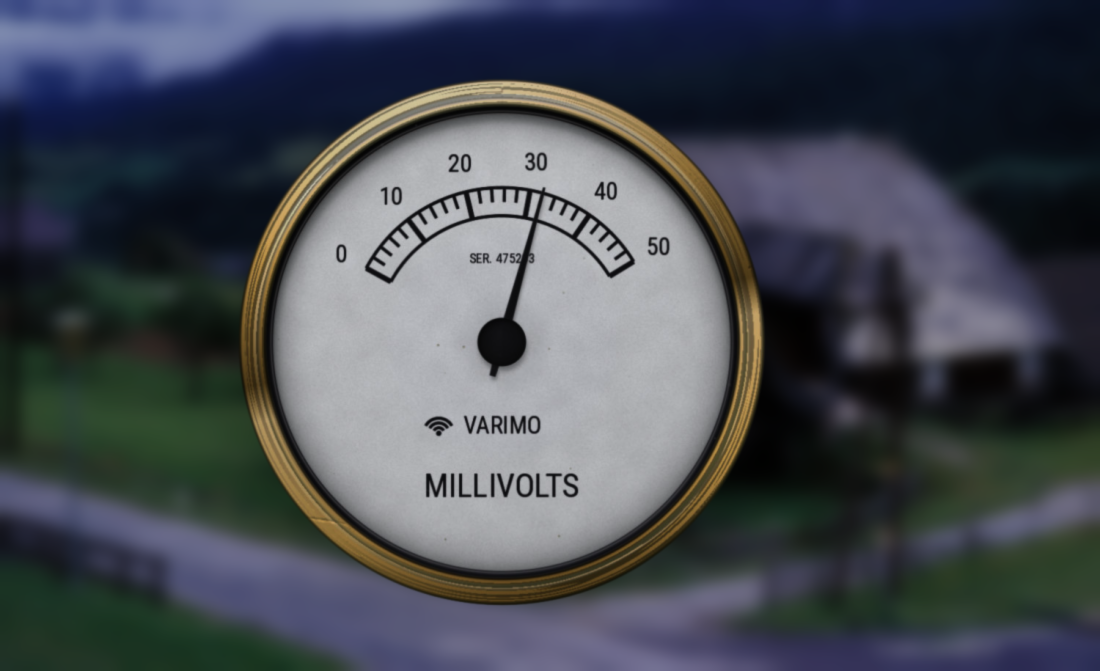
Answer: value=32 unit=mV
